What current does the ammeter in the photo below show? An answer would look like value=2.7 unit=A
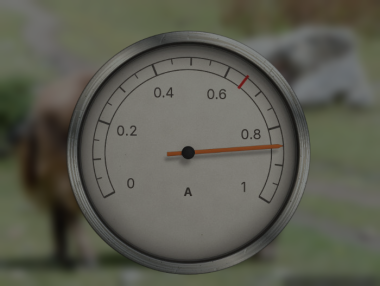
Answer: value=0.85 unit=A
